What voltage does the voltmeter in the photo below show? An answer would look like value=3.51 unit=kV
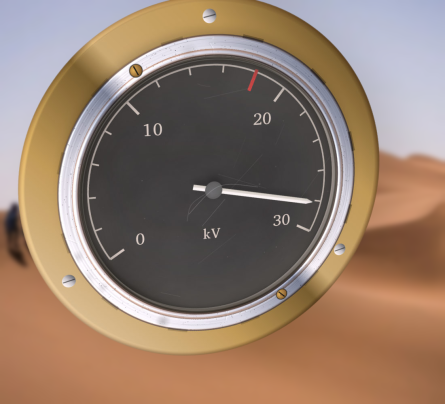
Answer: value=28 unit=kV
